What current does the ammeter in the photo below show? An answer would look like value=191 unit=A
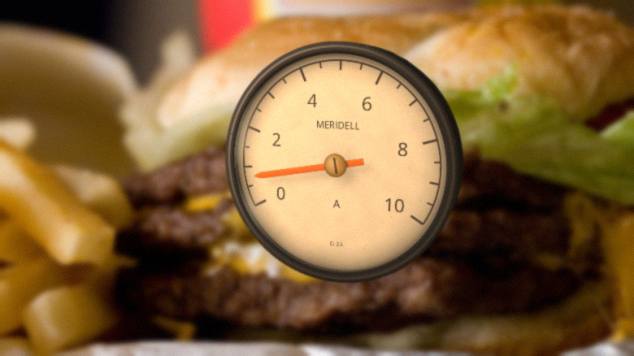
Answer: value=0.75 unit=A
